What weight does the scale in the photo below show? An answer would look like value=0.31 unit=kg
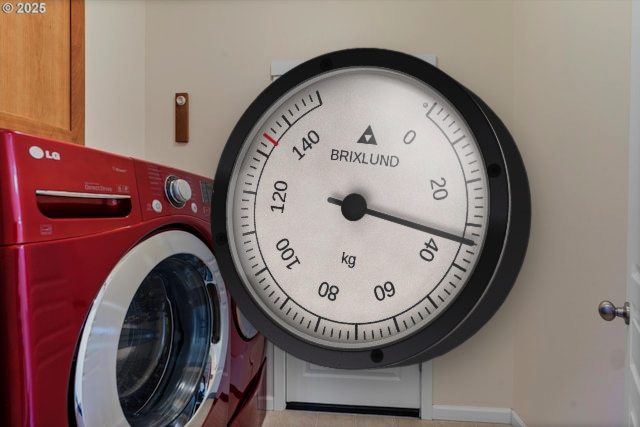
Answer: value=34 unit=kg
